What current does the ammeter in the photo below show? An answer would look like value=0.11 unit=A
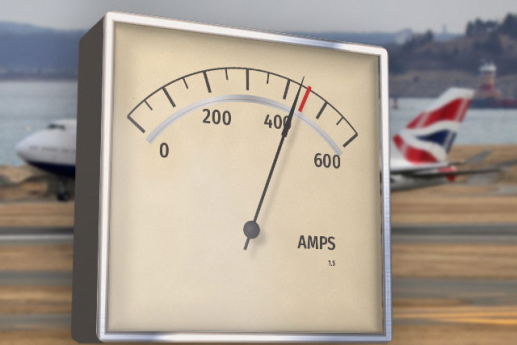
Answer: value=425 unit=A
